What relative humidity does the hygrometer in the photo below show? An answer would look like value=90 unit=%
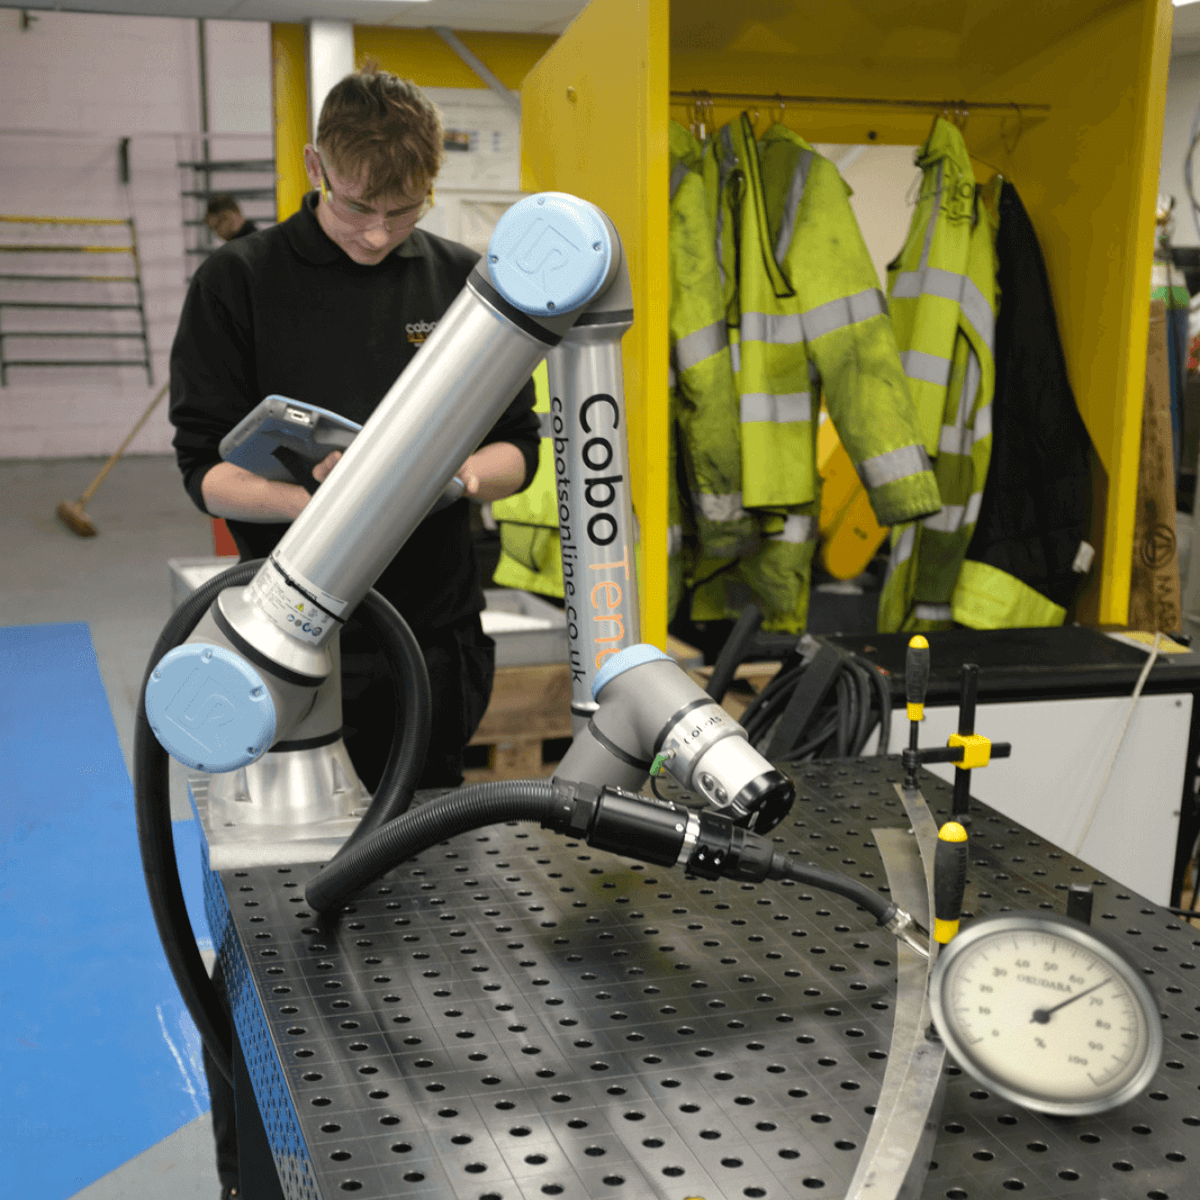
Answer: value=65 unit=%
